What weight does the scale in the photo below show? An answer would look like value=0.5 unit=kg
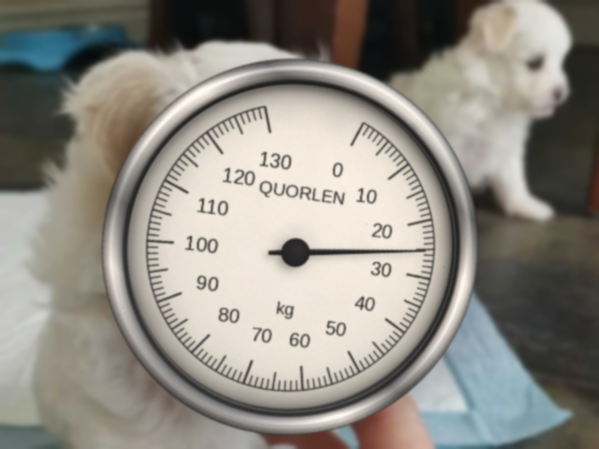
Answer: value=25 unit=kg
